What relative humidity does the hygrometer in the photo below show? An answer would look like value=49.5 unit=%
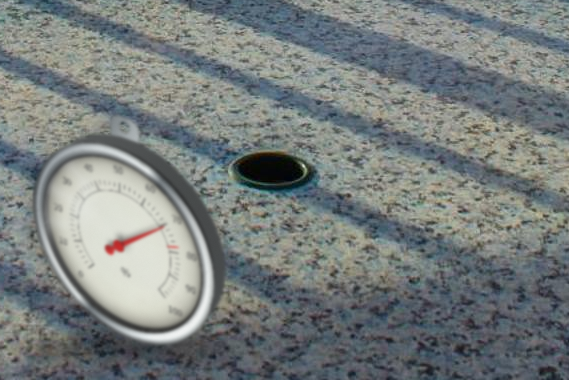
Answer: value=70 unit=%
